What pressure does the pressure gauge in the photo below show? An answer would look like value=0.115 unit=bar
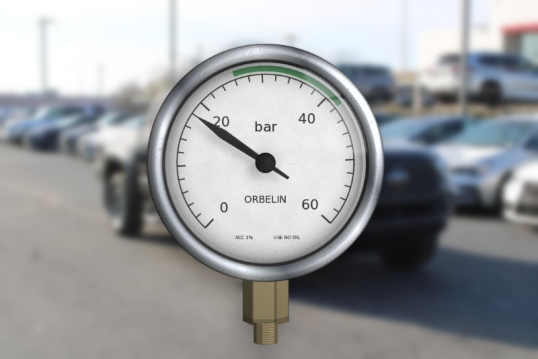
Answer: value=18 unit=bar
